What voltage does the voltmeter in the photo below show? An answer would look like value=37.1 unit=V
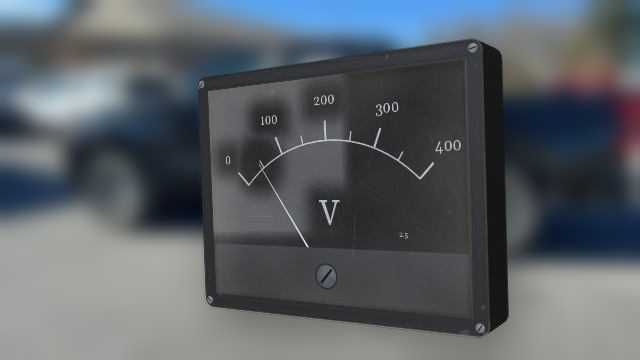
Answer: value=50 unit=V
